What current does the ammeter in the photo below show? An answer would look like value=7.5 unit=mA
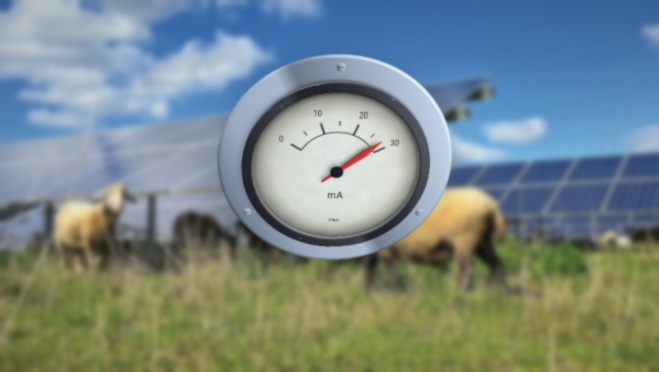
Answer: value=27.5 unit=mA
